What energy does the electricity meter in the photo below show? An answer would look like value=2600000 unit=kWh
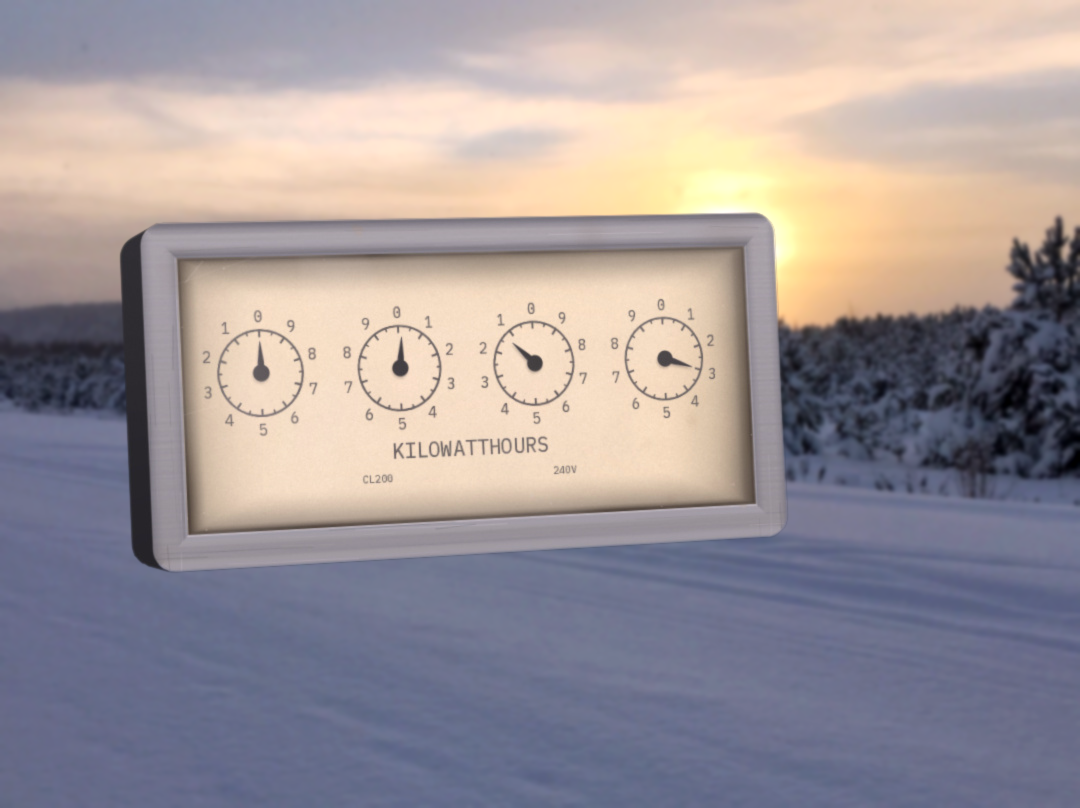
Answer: value=13 unit=kWh
